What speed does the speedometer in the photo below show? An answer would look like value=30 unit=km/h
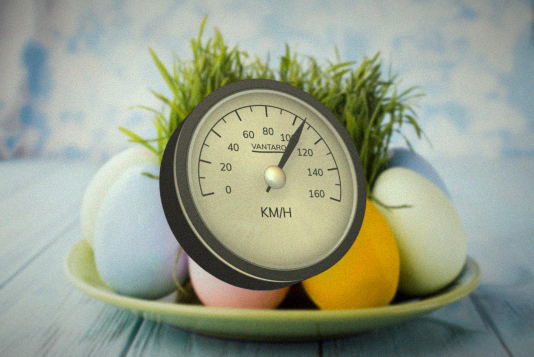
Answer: value=105 unit=km/h
